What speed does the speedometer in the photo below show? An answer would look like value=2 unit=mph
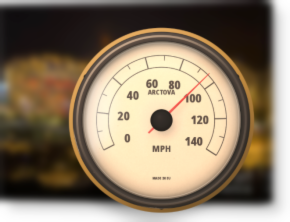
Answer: value=95 unit=mph
